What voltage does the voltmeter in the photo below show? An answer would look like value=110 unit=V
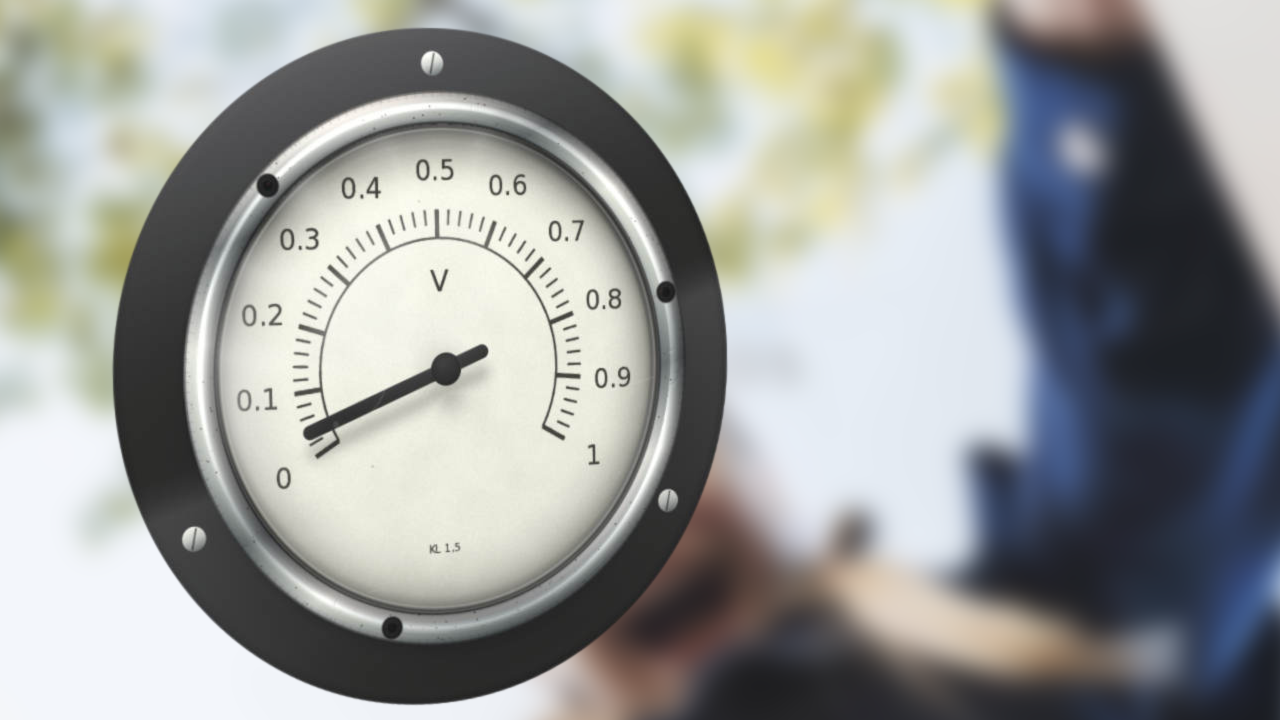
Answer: value=0.04 unit=V
